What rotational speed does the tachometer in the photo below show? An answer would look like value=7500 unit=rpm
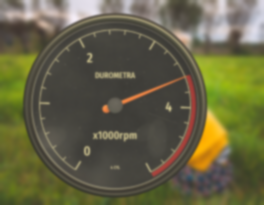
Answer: value=3600 unit=rpm
